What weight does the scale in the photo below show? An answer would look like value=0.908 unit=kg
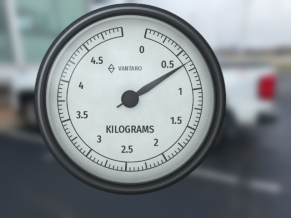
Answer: value=0.65 unit=kg
